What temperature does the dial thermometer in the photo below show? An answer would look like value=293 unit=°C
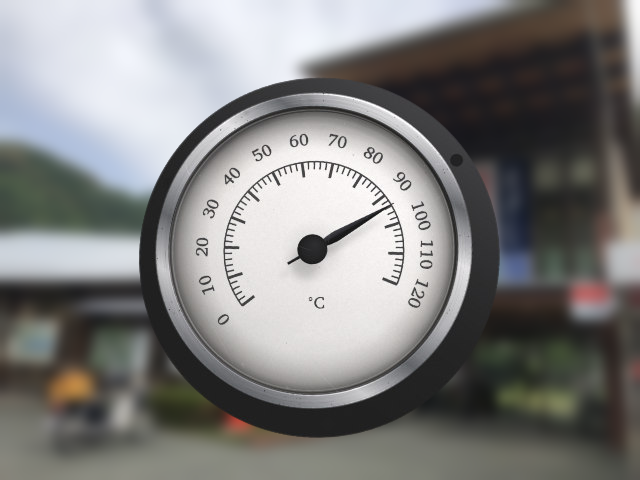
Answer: value=94 unit=°C
